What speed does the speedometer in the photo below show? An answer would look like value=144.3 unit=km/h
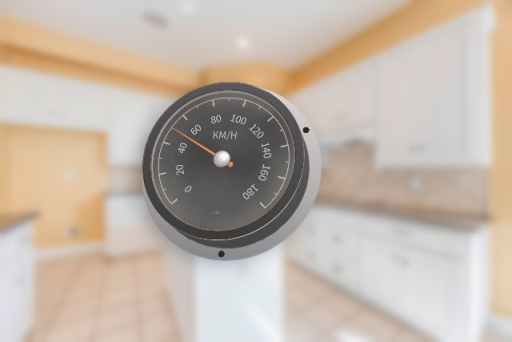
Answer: value=50 unit=km/h
